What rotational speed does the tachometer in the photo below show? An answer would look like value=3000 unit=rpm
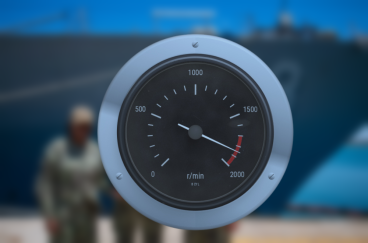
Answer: value=1850 unit=rpm
